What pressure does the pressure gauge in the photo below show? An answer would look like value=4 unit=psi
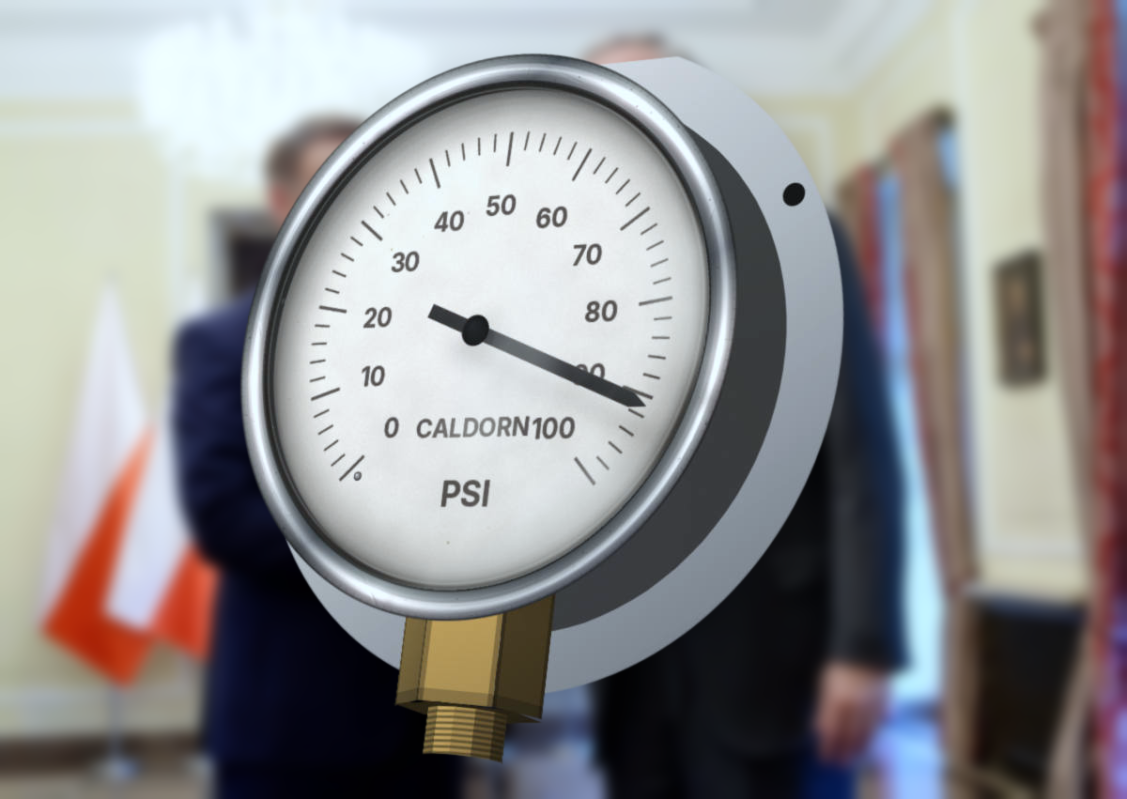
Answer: value=91 unit=psi
